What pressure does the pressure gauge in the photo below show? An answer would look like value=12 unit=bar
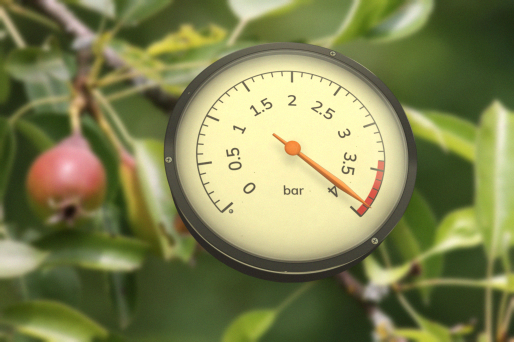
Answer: value=3.9 unit=bar
